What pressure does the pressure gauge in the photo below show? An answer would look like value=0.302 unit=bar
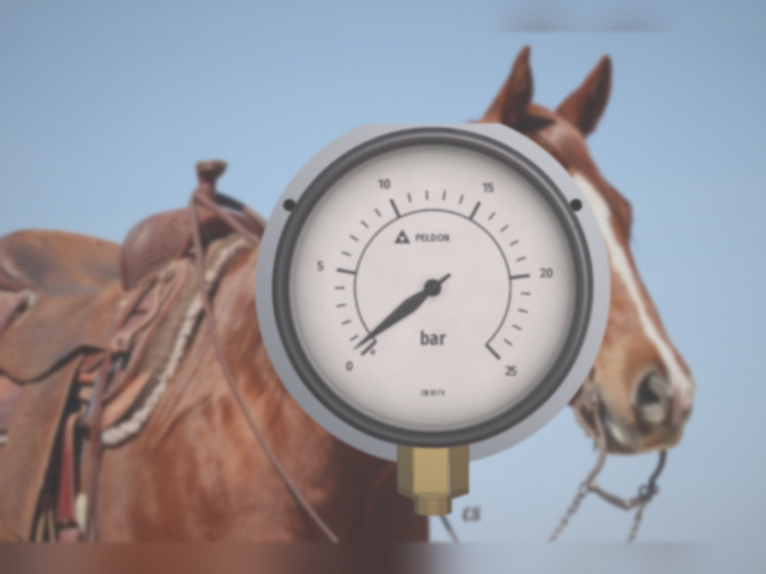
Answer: value=0.5 unit=bar
